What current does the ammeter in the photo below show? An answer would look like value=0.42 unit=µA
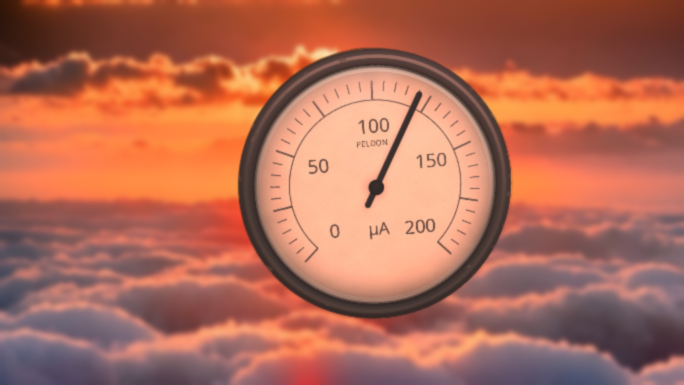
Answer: value=120 unit=µA
